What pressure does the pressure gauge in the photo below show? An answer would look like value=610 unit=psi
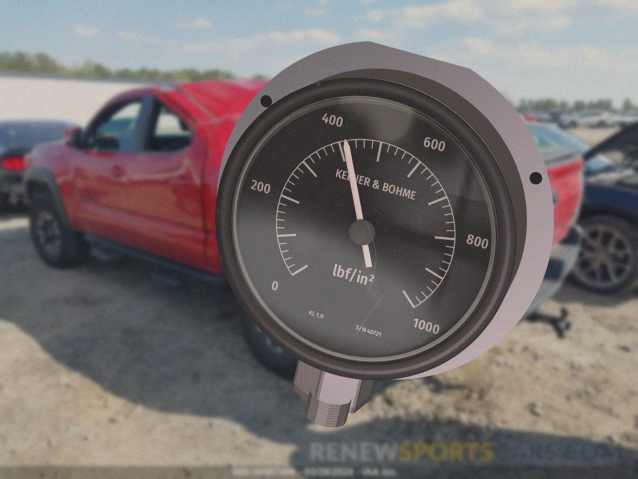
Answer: value=420 unit=psi
